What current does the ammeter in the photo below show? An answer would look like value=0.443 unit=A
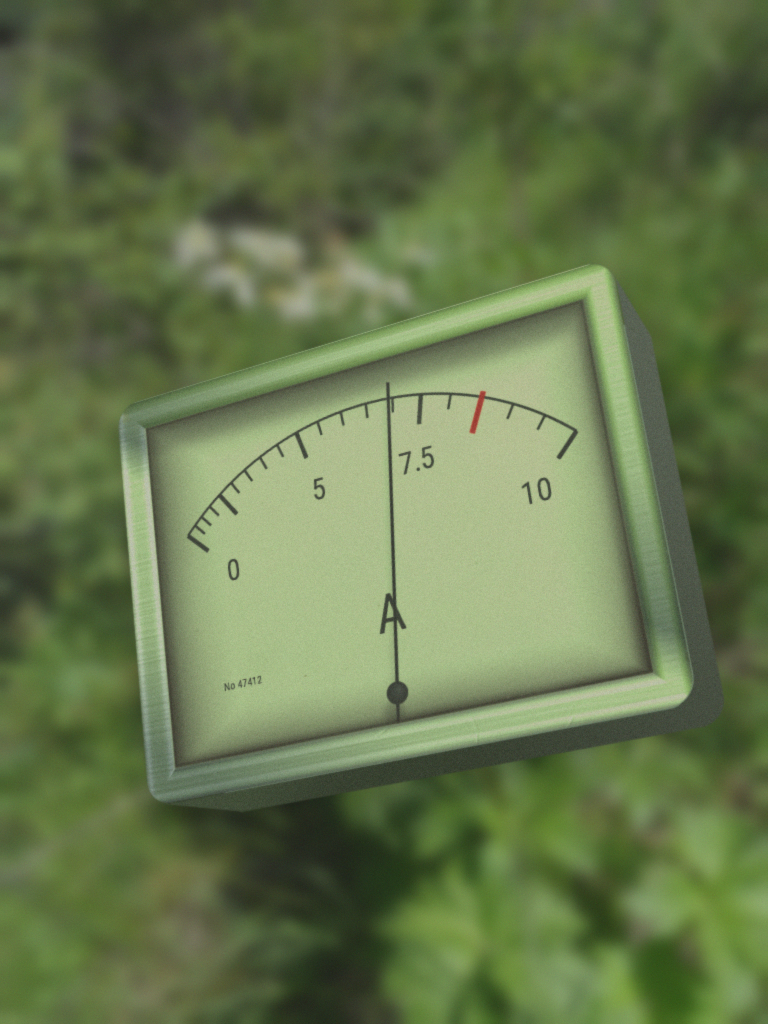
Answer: value=7 unit=A
